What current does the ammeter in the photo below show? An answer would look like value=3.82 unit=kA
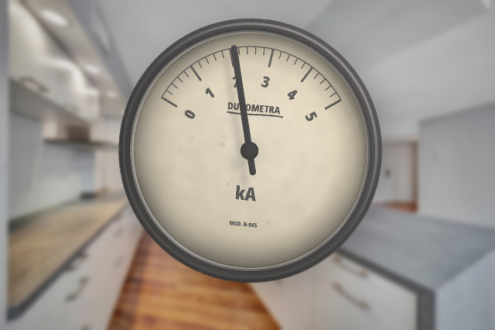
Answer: value=2.1 unit=kA
